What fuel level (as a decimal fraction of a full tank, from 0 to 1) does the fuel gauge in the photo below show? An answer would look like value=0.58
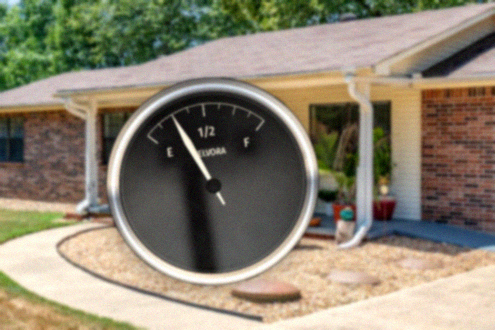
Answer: value=0.25
